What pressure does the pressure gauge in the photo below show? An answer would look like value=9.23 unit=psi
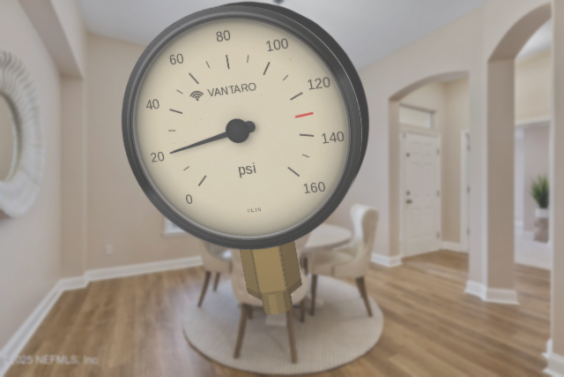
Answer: value=20 unit=psi
